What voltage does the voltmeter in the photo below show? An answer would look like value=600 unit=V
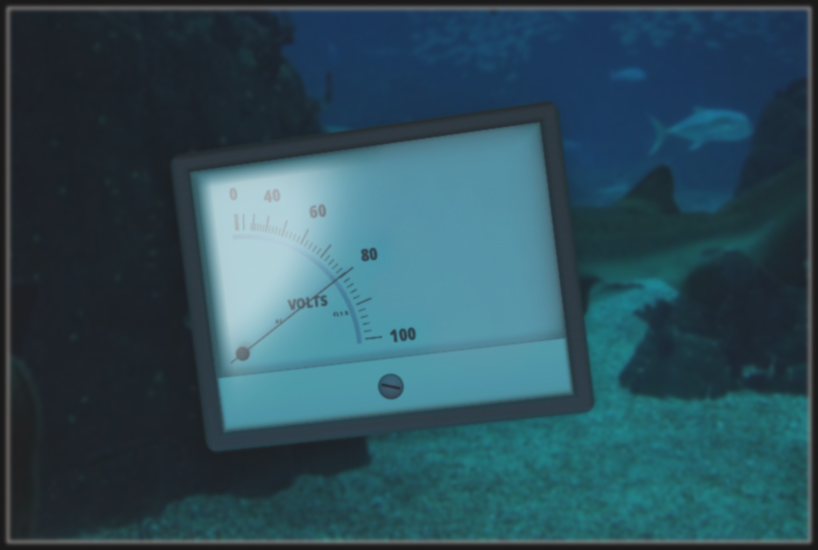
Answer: value=80 unit=V
